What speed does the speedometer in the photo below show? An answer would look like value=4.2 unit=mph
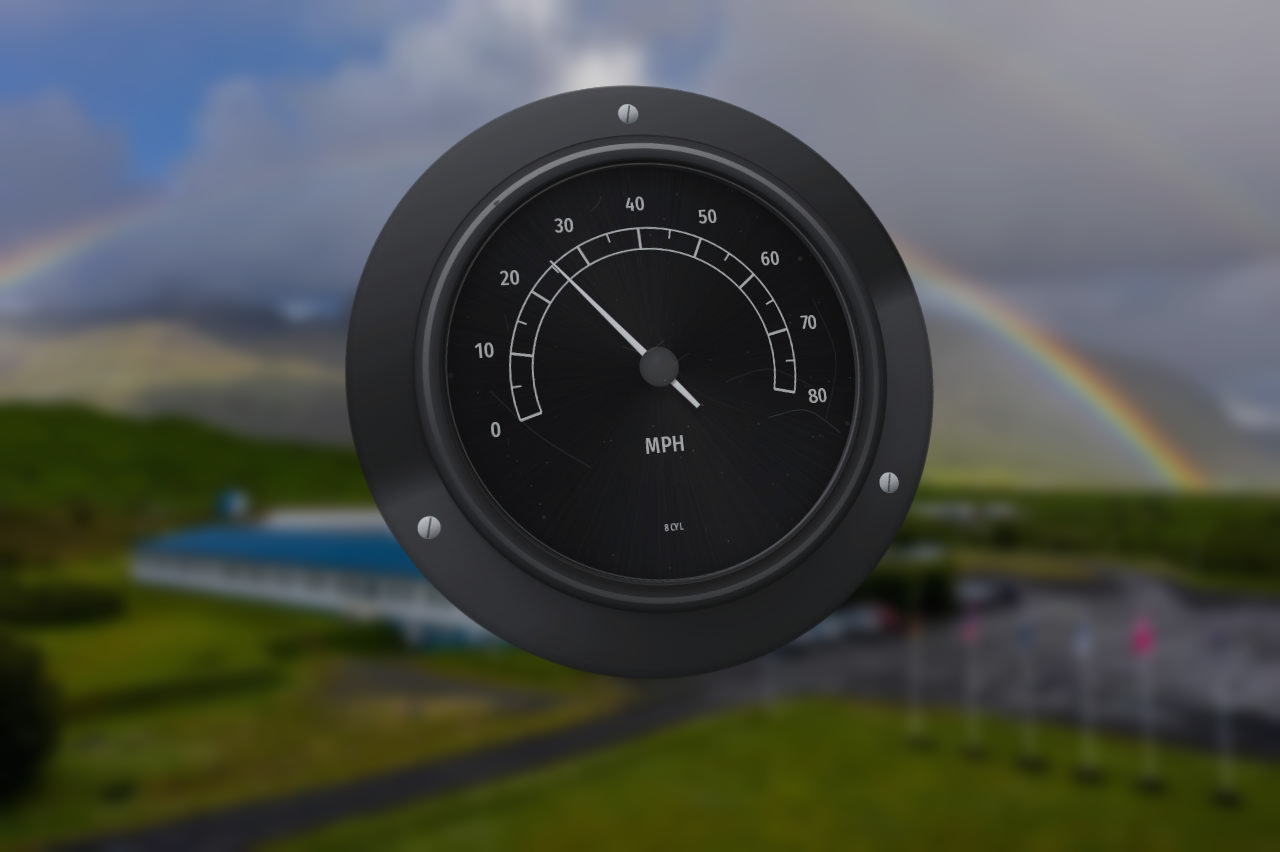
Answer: value=25 unit=mph
